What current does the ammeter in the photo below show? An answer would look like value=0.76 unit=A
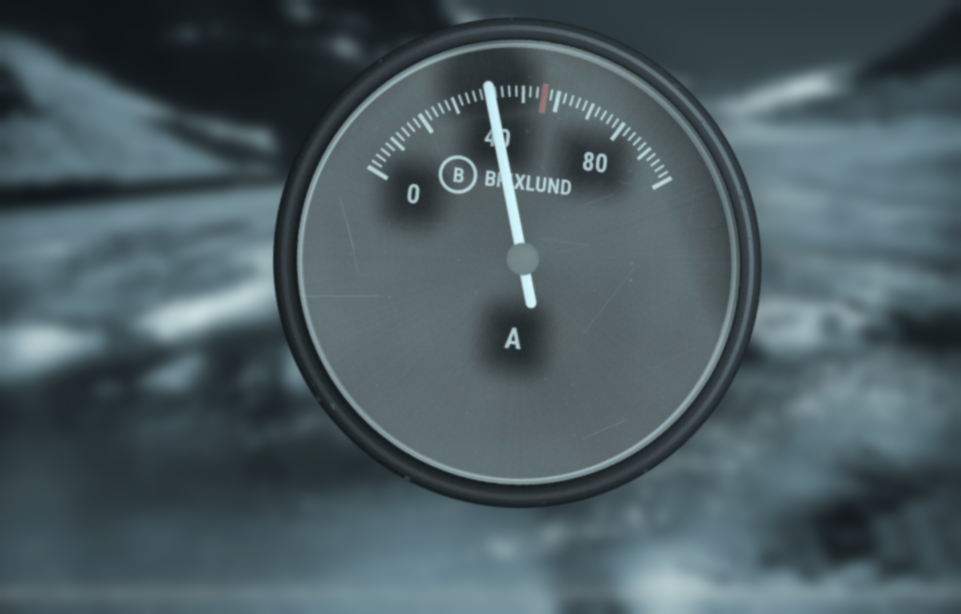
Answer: value=40 unit=A
